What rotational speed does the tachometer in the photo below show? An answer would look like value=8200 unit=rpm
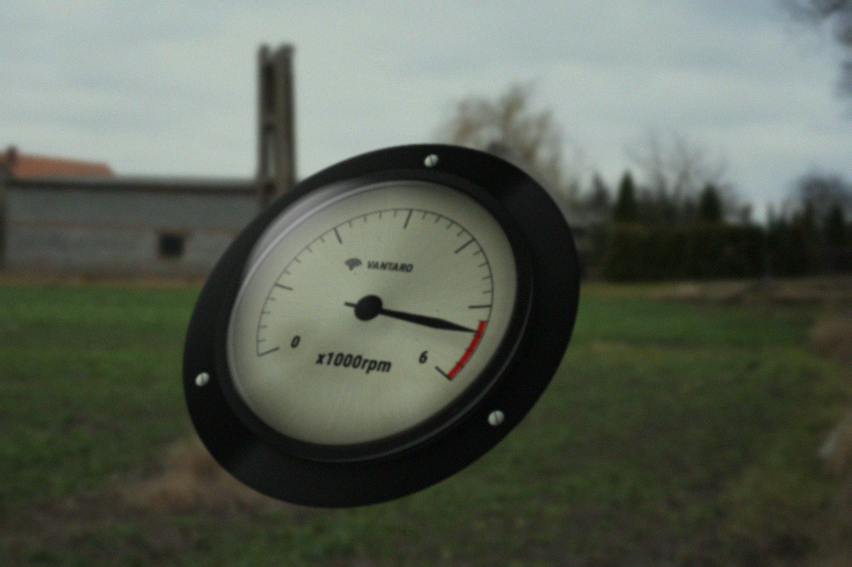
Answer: value=5400 unit=rpm
